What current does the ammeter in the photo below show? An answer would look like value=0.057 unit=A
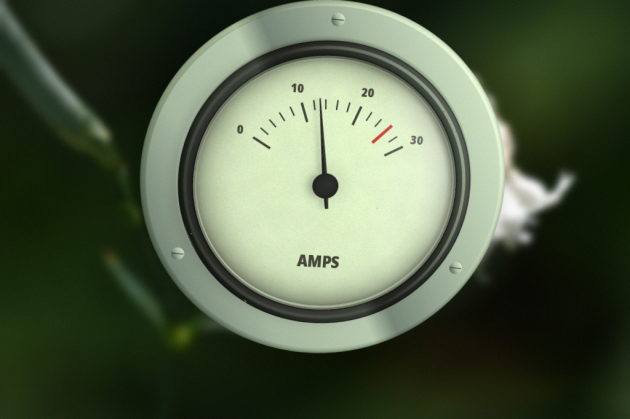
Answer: value=13 unit=A
